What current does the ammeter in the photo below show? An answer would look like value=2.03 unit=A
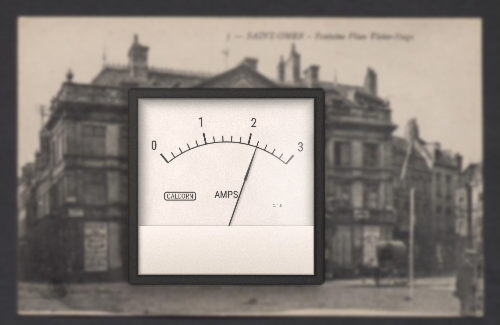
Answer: value=2.2 unit=A
